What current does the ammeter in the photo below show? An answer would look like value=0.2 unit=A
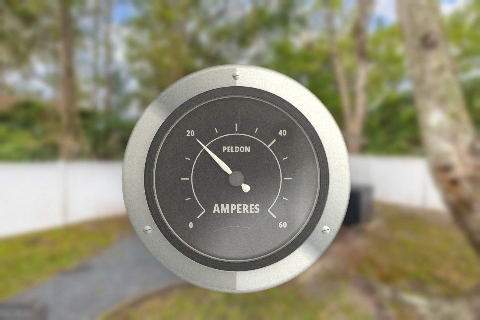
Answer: value=20 unit=A
